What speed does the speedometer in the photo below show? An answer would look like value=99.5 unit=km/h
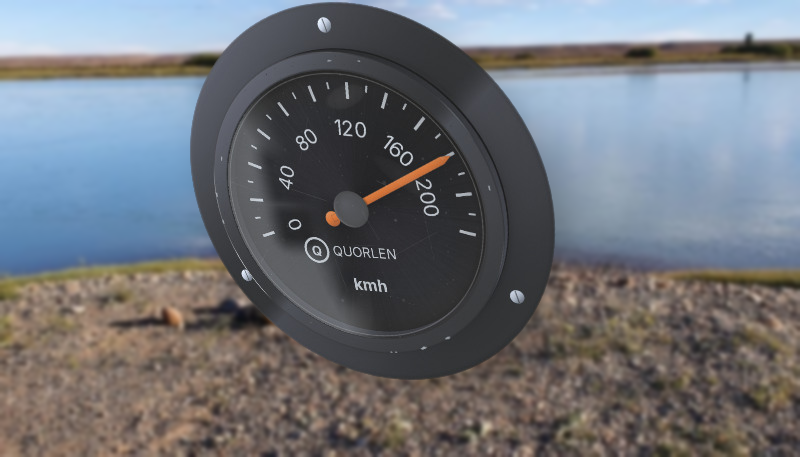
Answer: value=180 unit=km/h
